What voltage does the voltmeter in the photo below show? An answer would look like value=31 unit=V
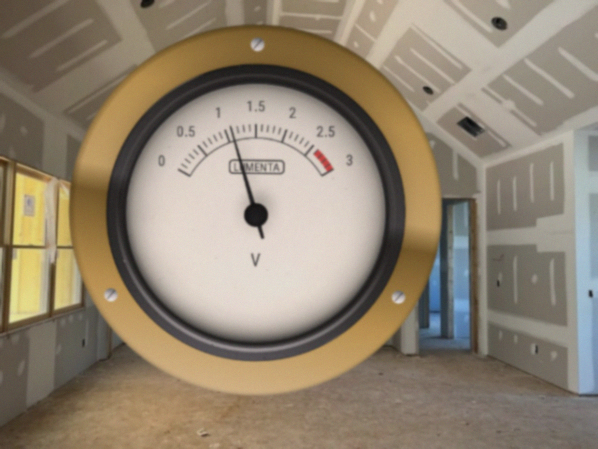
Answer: value=1.1 unit=V
